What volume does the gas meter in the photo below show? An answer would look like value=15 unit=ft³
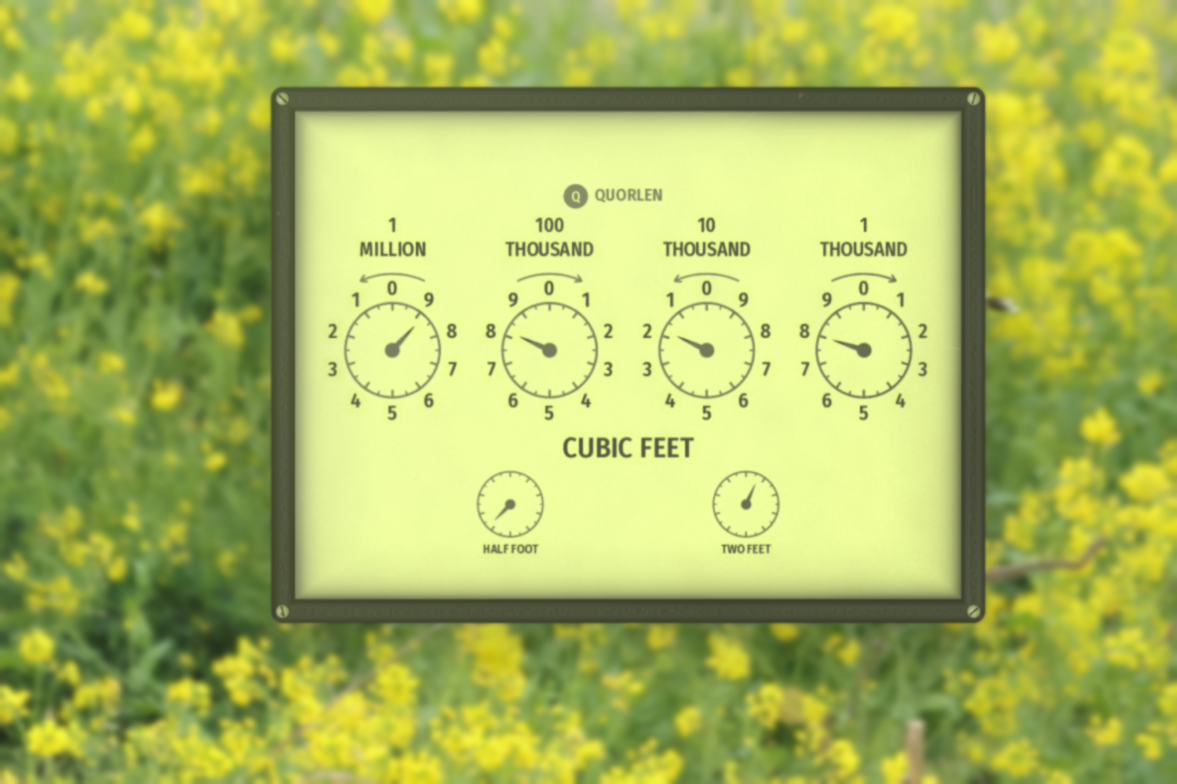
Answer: value=881800 unit=ft³
